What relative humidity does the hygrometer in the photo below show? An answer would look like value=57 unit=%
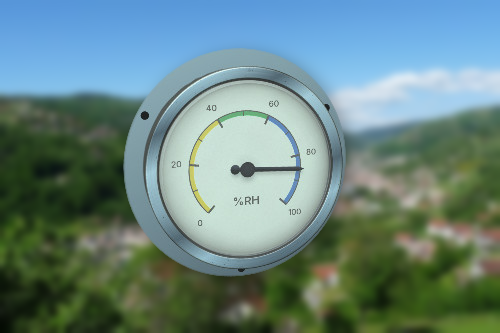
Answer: value=85 unit=%
